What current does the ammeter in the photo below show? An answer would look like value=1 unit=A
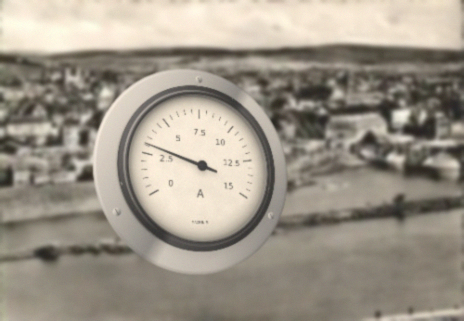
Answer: value=3 unit=A
